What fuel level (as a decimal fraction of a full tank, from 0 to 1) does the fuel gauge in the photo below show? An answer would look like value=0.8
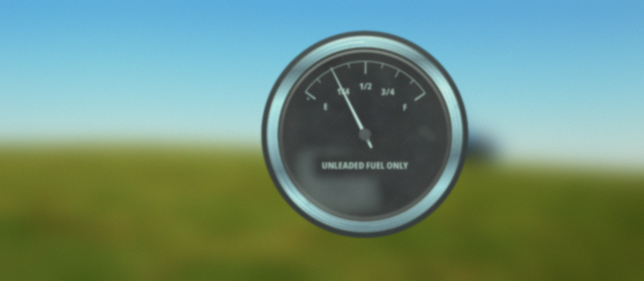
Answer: value=0.25
